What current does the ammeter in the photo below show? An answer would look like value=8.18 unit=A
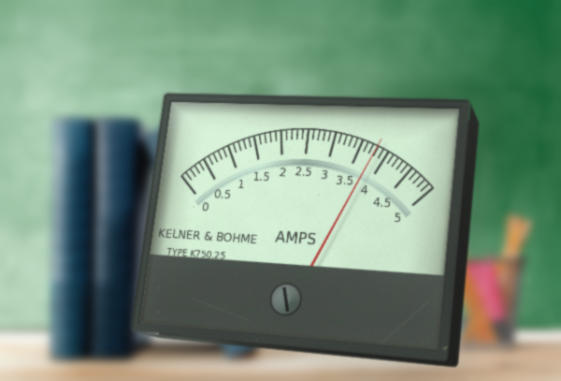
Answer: value=3.8 unit=A
